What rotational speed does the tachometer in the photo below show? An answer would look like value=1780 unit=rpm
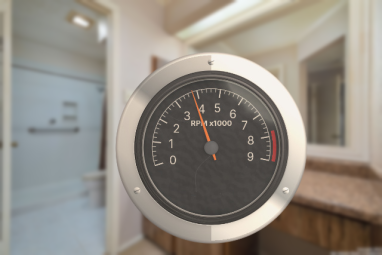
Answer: value=3800 unit=rpm
